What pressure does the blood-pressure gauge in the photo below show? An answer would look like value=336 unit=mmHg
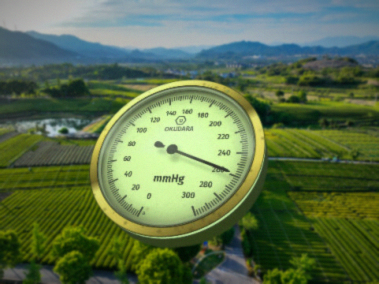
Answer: value=260 unit=mmHg
